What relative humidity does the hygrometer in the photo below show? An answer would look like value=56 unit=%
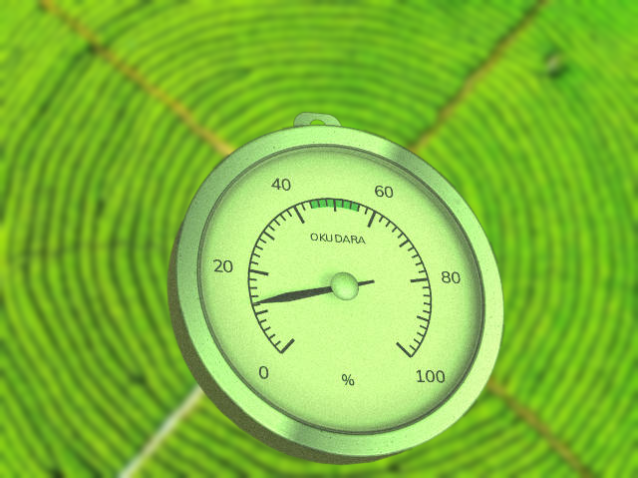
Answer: value=12 unit=%
